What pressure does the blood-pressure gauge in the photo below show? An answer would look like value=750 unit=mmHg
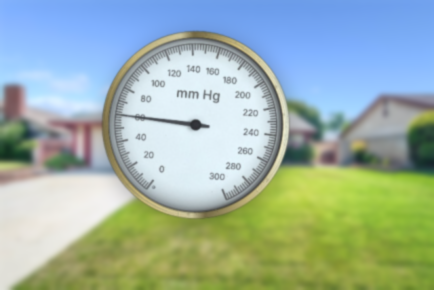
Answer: value=60 unit=mmHg
